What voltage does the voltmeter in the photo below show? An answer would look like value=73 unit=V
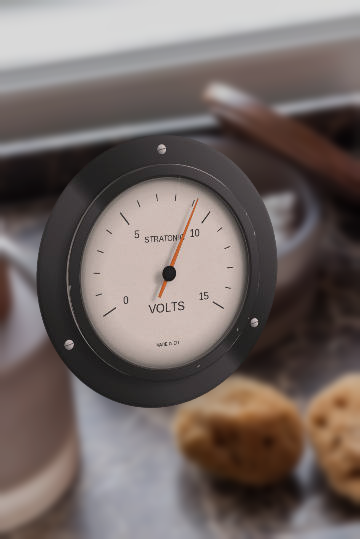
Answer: value=9 unit=V
